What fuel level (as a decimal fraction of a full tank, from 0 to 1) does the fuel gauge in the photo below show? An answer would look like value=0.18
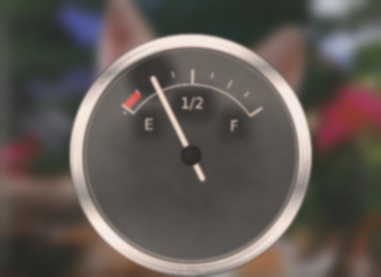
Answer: value=0.25
